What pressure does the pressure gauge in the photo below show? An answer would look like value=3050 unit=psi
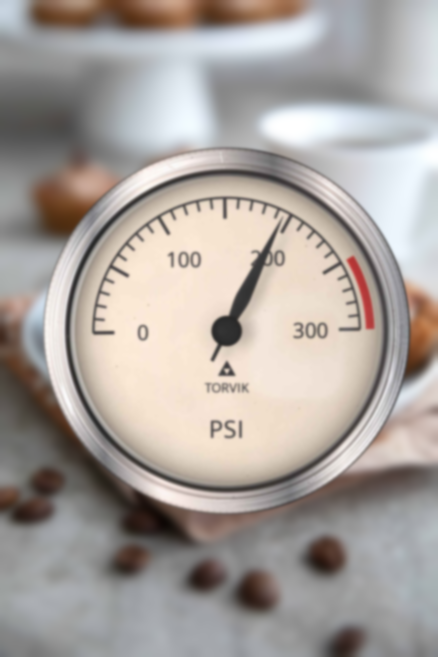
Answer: value=195 unit=psi
